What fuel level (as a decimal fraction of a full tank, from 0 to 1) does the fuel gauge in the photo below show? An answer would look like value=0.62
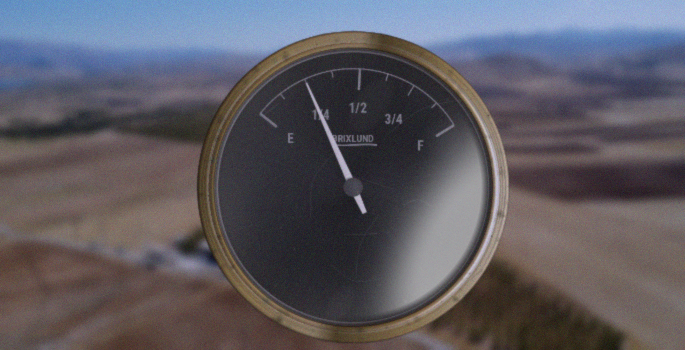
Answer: value=0.25
